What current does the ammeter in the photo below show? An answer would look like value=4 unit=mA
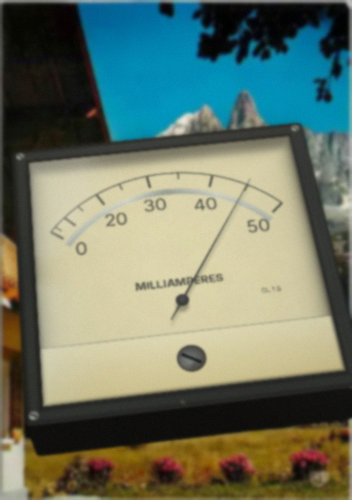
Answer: value=45 unit=mA
